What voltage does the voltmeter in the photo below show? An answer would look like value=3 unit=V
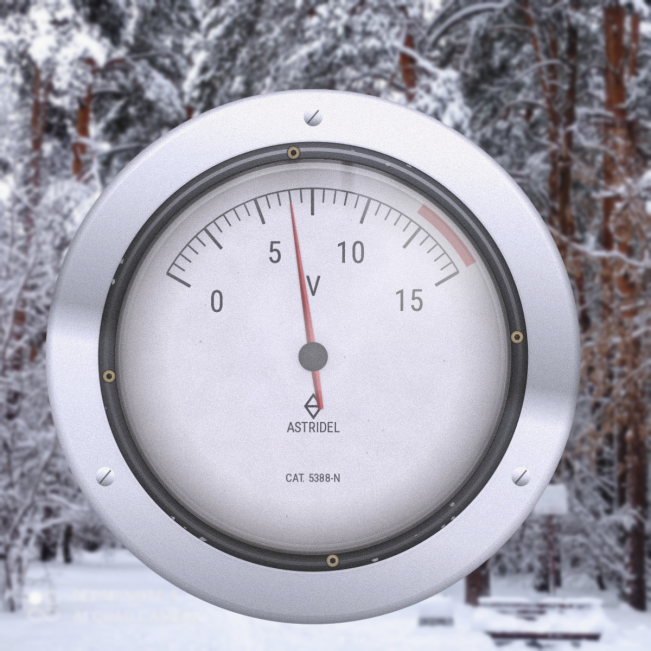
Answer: value=6.5 unit=V
